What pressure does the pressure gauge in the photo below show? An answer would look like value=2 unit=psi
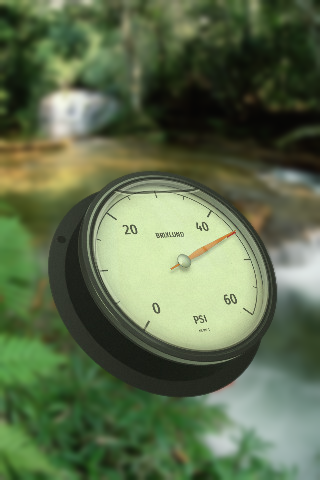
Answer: value=45 unit=psi
